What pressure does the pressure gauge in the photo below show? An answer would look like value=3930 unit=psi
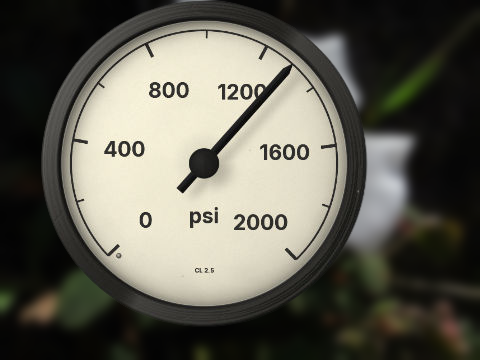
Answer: value=1300 unit=psi
